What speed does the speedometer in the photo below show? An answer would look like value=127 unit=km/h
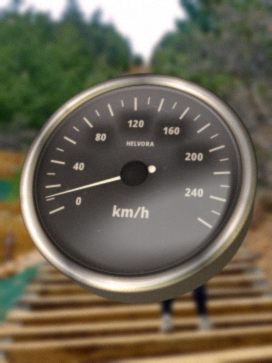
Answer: value=10 unit=km/h
